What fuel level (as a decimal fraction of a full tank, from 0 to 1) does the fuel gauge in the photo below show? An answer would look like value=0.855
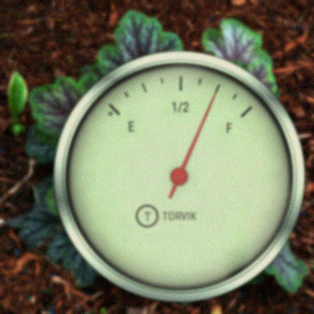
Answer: value=0.75
